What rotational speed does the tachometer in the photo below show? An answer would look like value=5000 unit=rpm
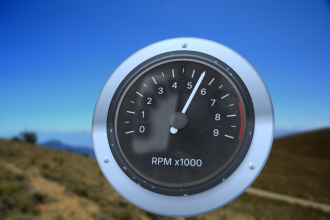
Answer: value=5500 unit=rpm
